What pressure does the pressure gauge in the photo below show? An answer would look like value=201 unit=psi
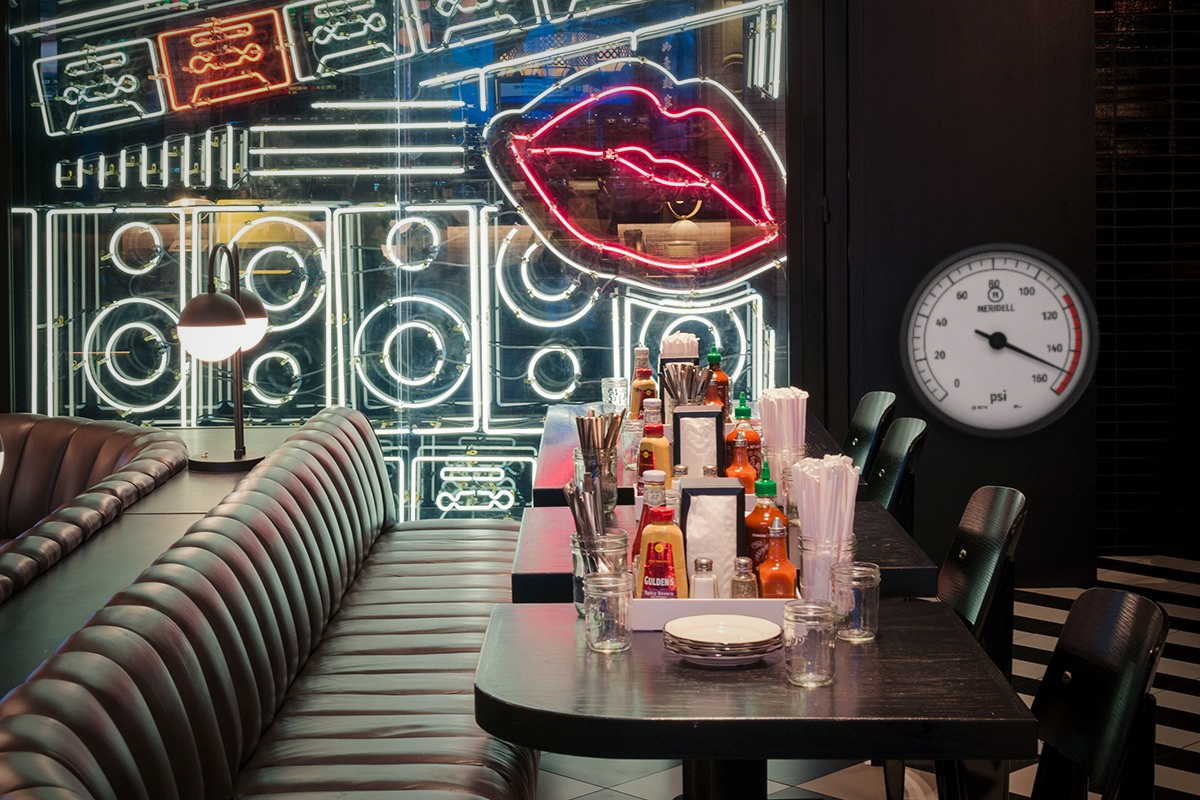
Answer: value=150 unit=psi
